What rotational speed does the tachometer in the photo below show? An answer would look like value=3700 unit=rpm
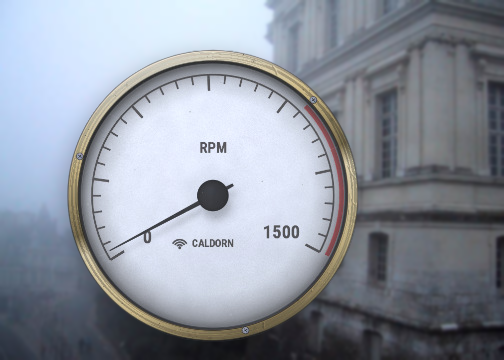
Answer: value=25 unit=rpm
